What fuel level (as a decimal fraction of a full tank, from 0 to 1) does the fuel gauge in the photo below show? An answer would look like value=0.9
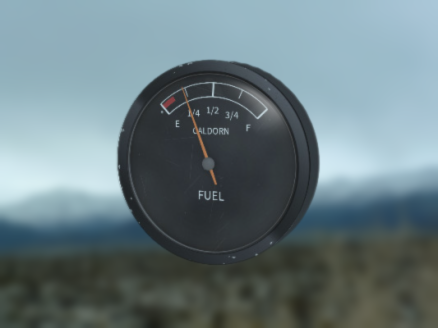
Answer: value=0.25
